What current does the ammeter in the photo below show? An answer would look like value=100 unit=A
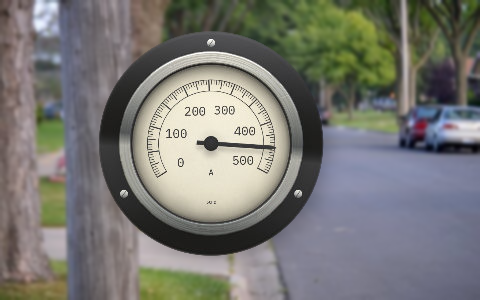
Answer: value=450 unit=A
